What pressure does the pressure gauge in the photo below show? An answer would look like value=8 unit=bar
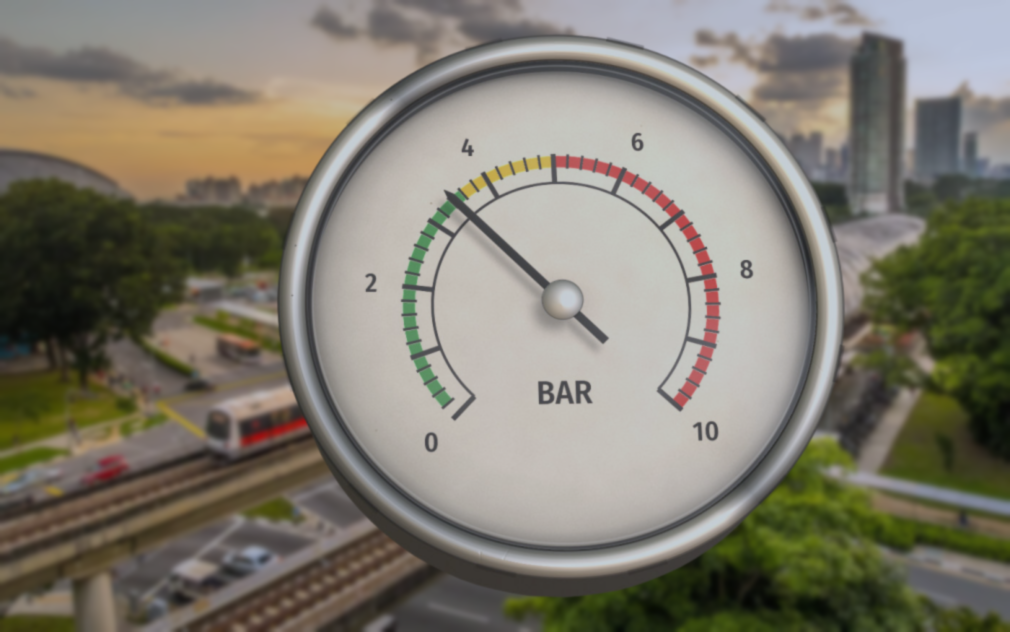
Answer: value=3.4 unit=bar
